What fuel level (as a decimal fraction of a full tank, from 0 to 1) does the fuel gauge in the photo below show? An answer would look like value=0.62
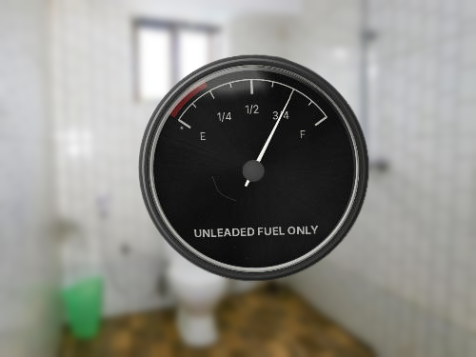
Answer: value=0.75
